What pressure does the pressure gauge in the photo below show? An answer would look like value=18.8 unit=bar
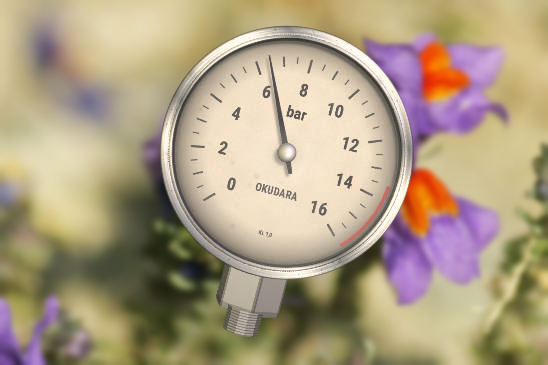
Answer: value=6.5 unit=bar
